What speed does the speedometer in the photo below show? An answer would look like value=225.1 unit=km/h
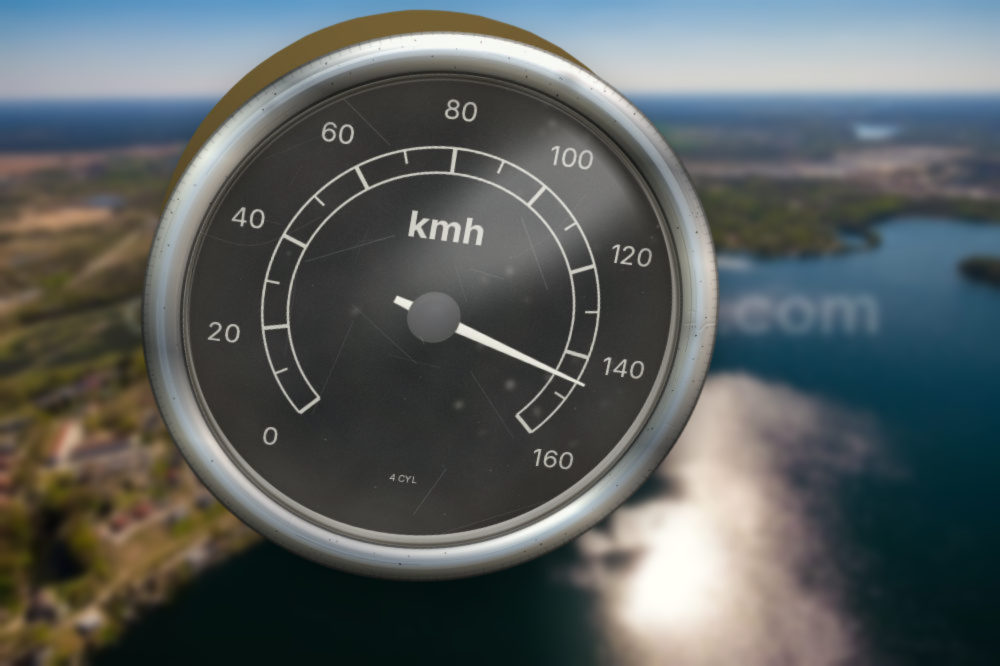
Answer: value=145 unit=km/h
